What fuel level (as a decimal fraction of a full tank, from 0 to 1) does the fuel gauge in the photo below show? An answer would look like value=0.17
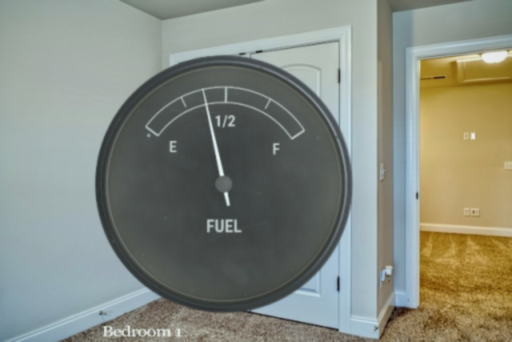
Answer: value=0.375
